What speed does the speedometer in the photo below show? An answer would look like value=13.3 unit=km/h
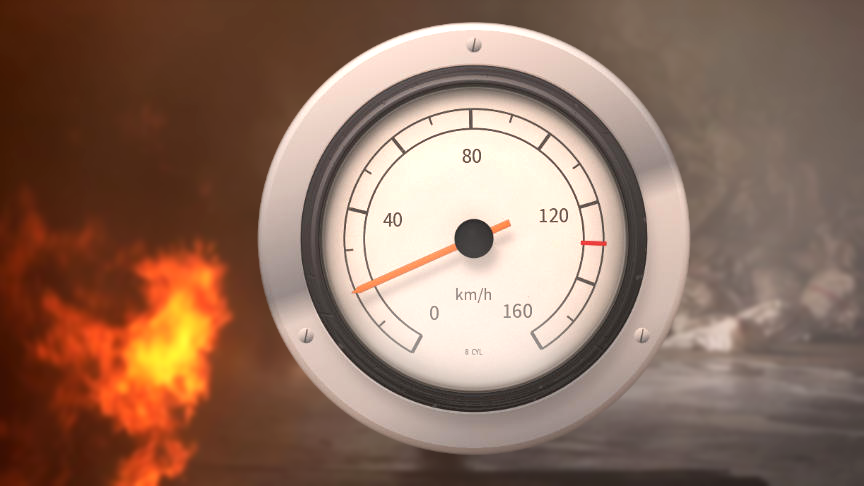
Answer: value=20 unit=km/h
